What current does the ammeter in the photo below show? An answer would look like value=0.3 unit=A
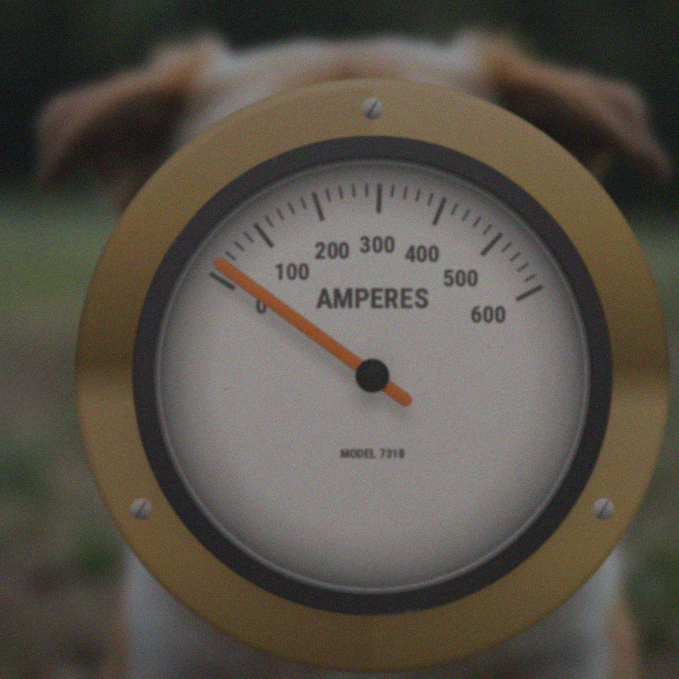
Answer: value=20 unit=A
